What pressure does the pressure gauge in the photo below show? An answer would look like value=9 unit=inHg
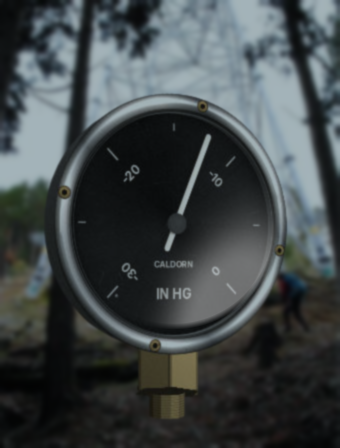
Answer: value=-12.5 unit=inHg
